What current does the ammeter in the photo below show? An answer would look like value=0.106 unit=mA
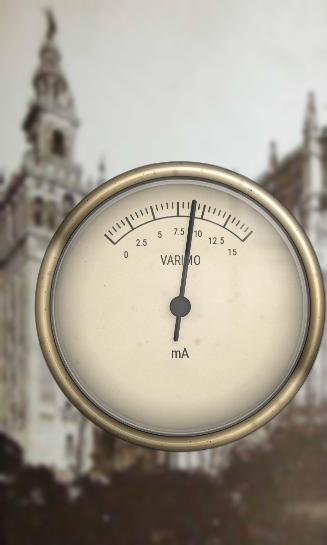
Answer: value=9 unit=mA
